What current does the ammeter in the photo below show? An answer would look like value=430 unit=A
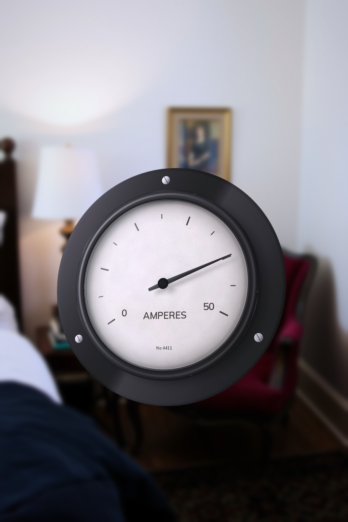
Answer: value=40 unit=A
